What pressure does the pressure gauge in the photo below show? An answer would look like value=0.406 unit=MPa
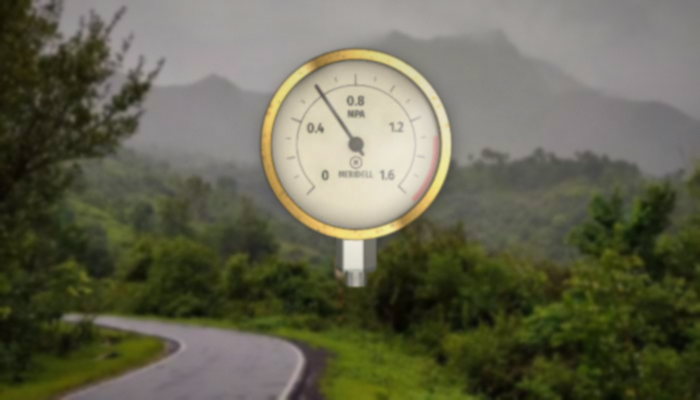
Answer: value=0.6 unit=MPa
